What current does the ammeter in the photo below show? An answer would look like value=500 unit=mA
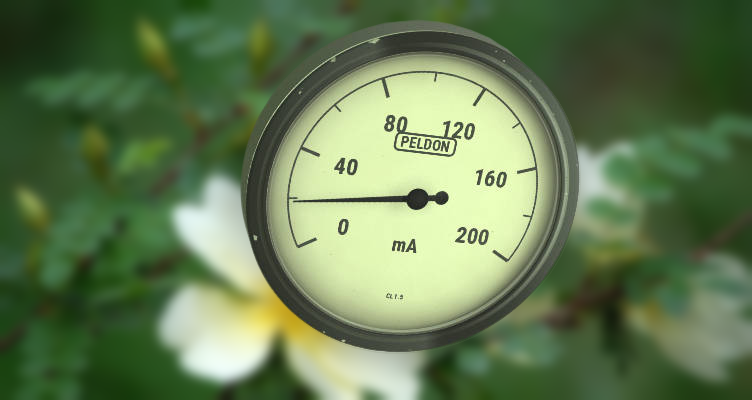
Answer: value=20 unit=mA
